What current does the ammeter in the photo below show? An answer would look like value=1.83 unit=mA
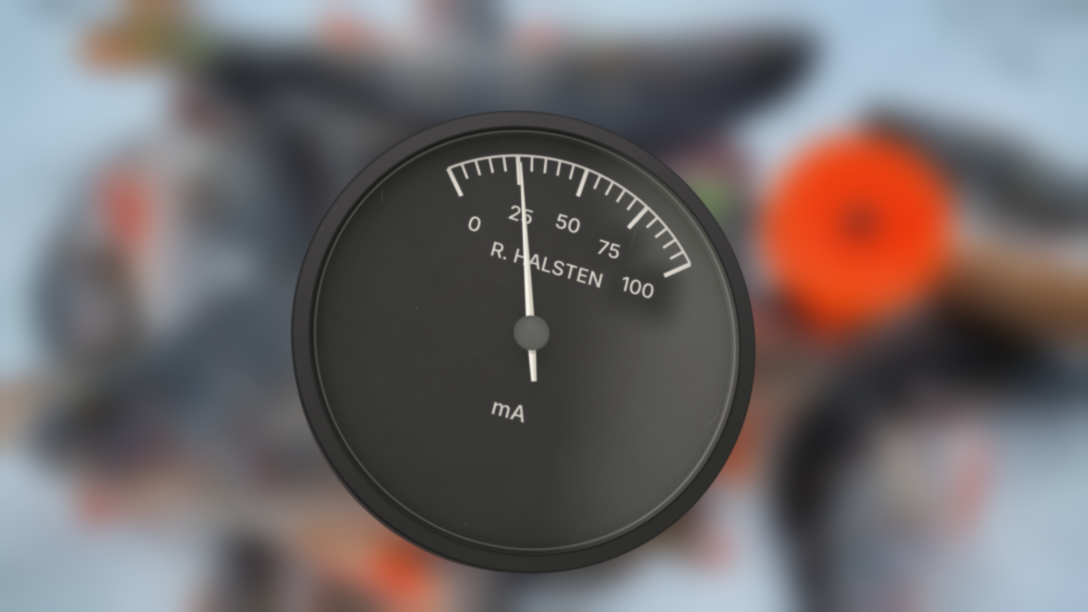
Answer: value=25 unit=mA
